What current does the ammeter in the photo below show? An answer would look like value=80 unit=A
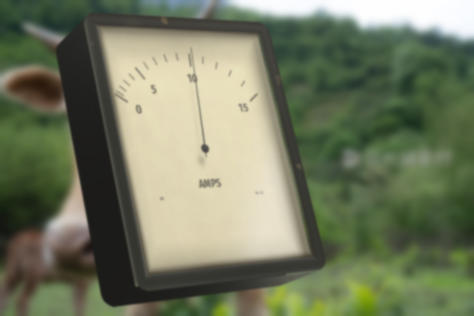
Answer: value=10 unit=A
